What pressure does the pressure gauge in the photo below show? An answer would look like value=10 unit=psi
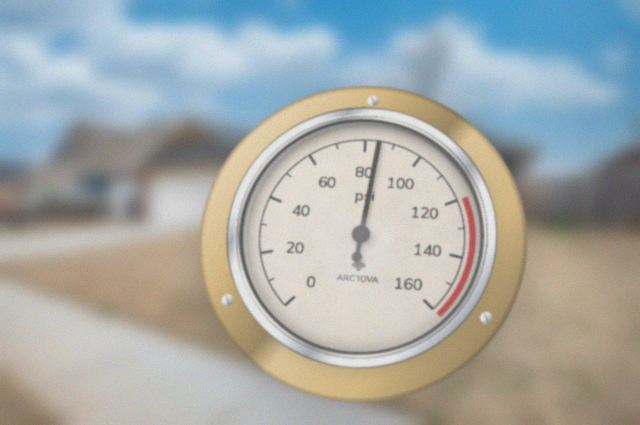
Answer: value=85 unit=psi
